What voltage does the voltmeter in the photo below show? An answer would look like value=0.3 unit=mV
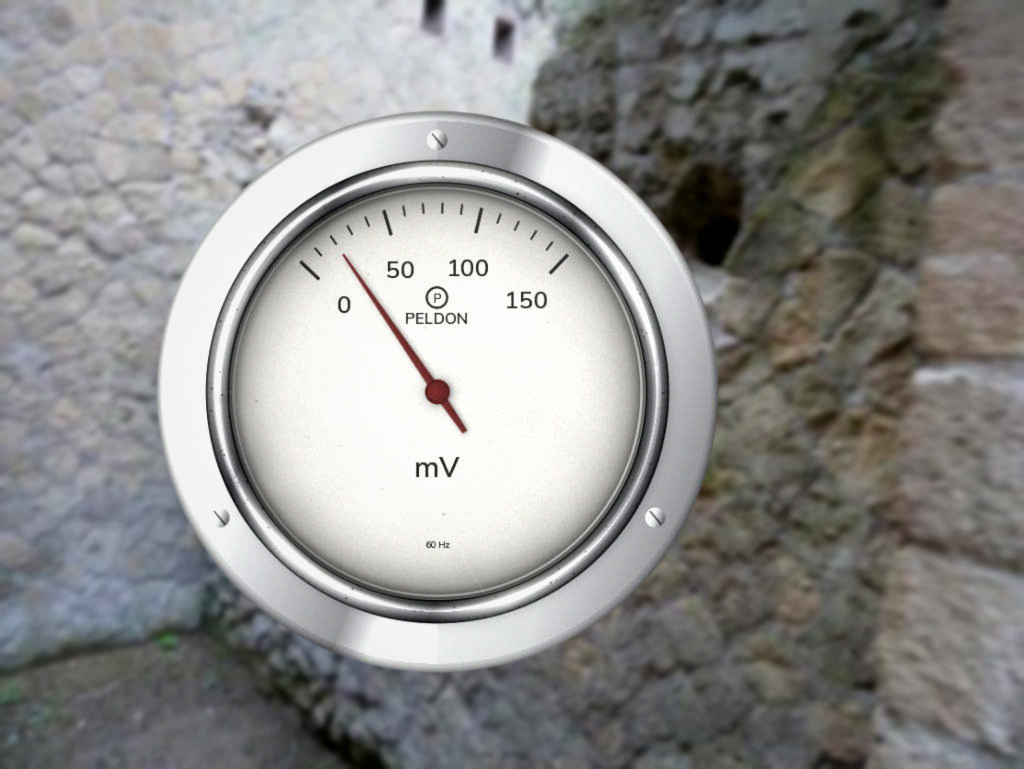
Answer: value=20 unit=mV
